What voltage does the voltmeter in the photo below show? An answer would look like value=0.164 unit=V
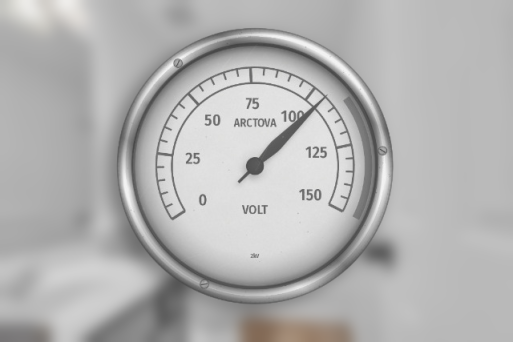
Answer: value=105 unit=V
